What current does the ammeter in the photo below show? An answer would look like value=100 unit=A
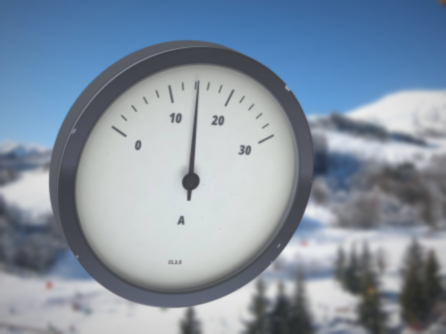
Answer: value=14 unit=A
